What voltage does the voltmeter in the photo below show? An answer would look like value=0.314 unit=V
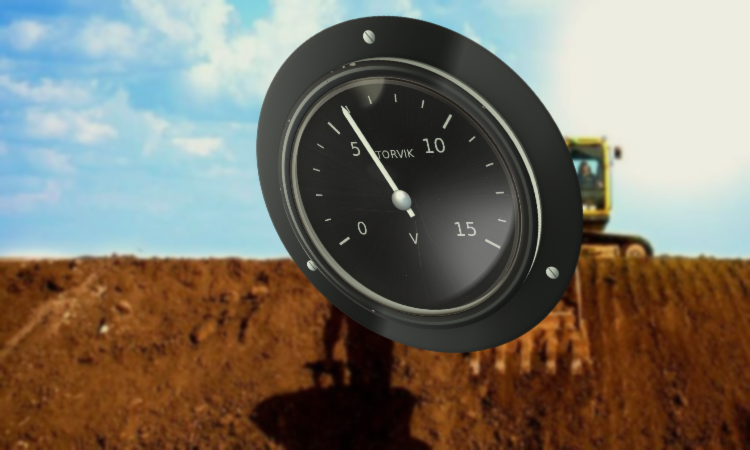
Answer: value=6 unit=V
